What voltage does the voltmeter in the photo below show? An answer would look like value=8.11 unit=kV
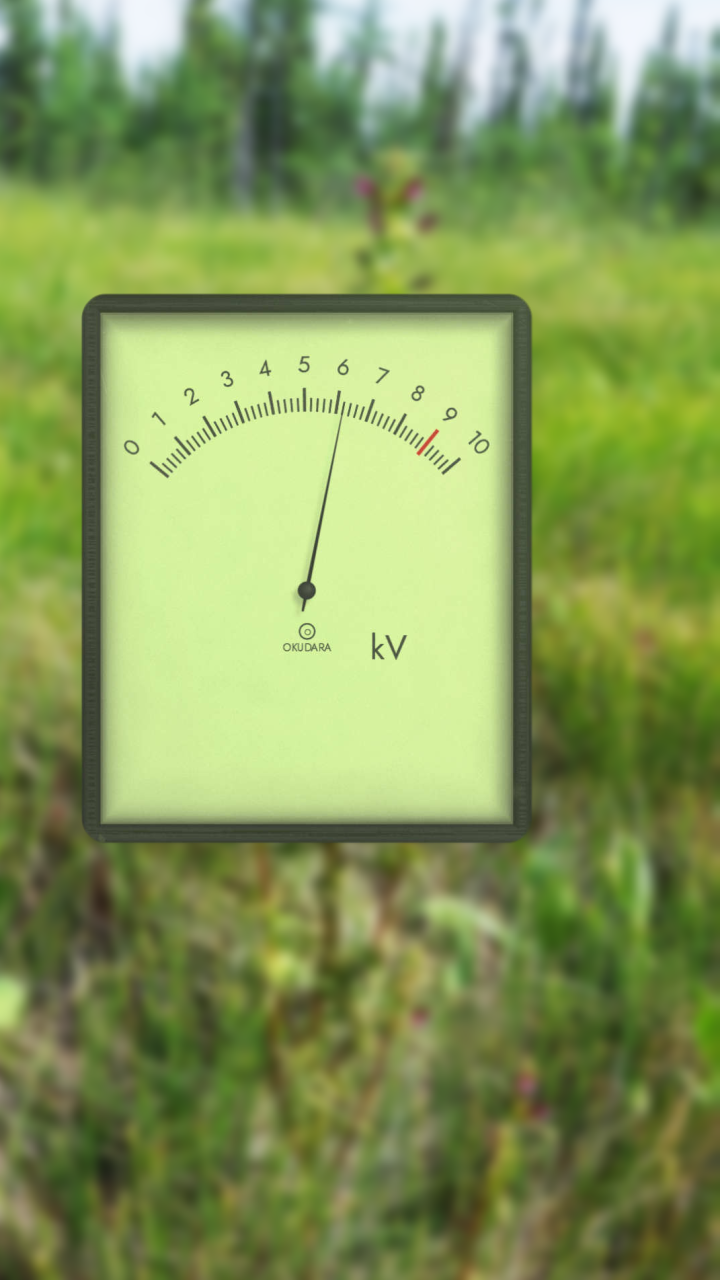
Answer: value=6.2 unit=kV
